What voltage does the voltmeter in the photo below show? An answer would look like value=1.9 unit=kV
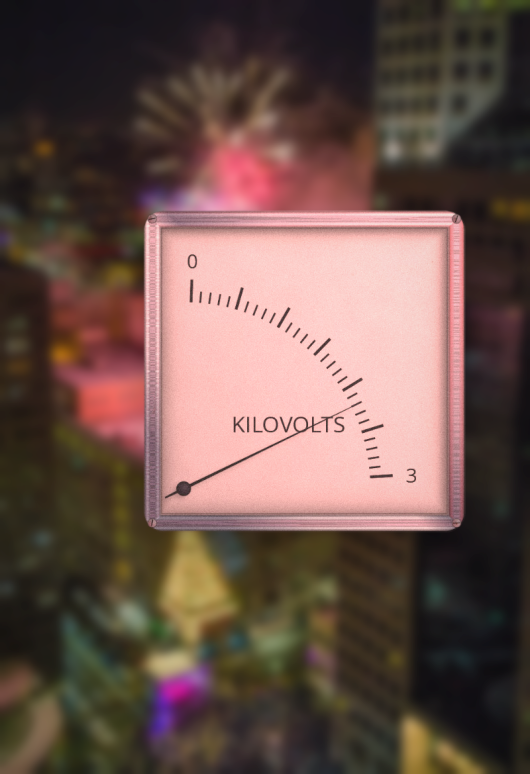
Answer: value=2.2 unit=kV
